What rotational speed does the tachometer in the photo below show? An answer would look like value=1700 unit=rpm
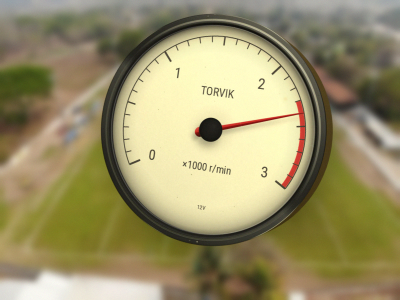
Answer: value=2400 unit=rpm
